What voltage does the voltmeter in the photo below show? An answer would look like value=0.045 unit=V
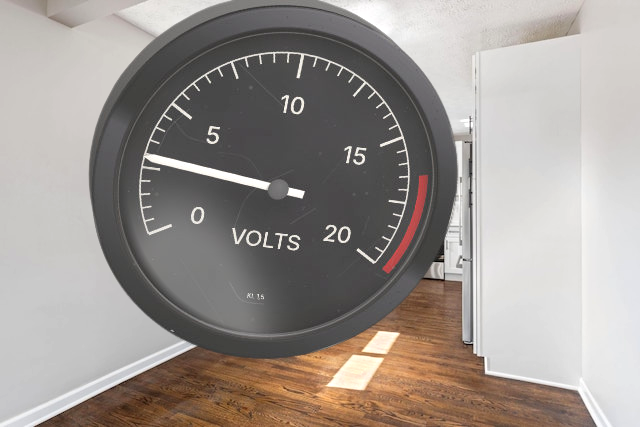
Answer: value=3 unit=V
